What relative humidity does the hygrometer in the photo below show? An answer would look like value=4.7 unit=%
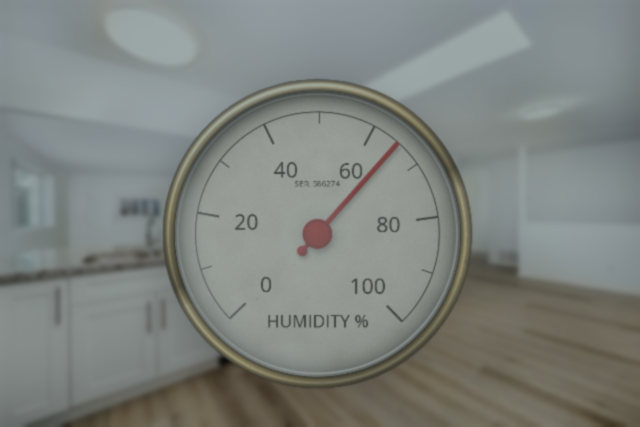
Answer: value=65 unit=%
